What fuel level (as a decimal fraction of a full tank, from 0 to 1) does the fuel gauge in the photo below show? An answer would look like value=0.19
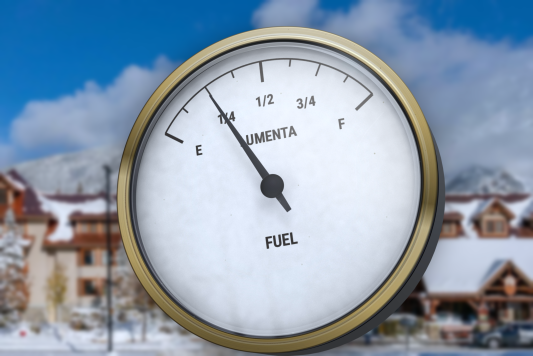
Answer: value=0.25
